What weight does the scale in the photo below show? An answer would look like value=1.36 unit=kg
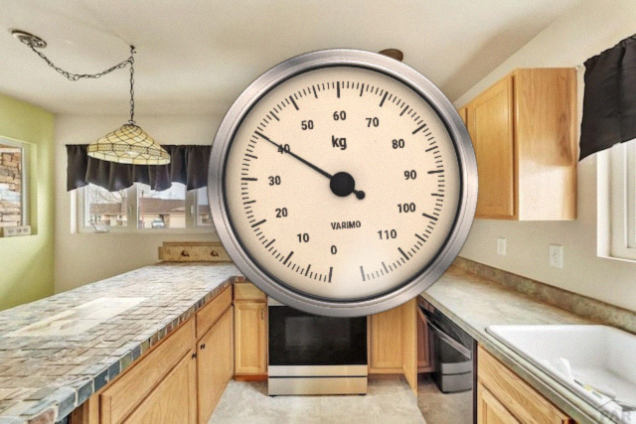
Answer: value=40 unit=kg
